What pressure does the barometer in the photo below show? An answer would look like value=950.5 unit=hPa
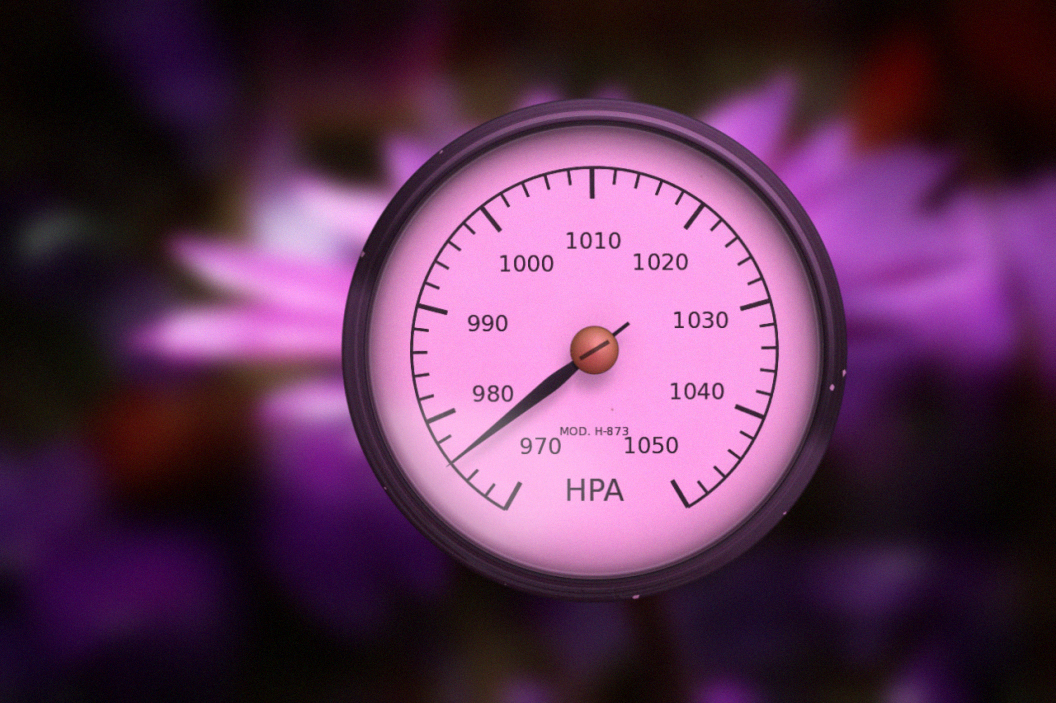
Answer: value=976 unit=hPa
